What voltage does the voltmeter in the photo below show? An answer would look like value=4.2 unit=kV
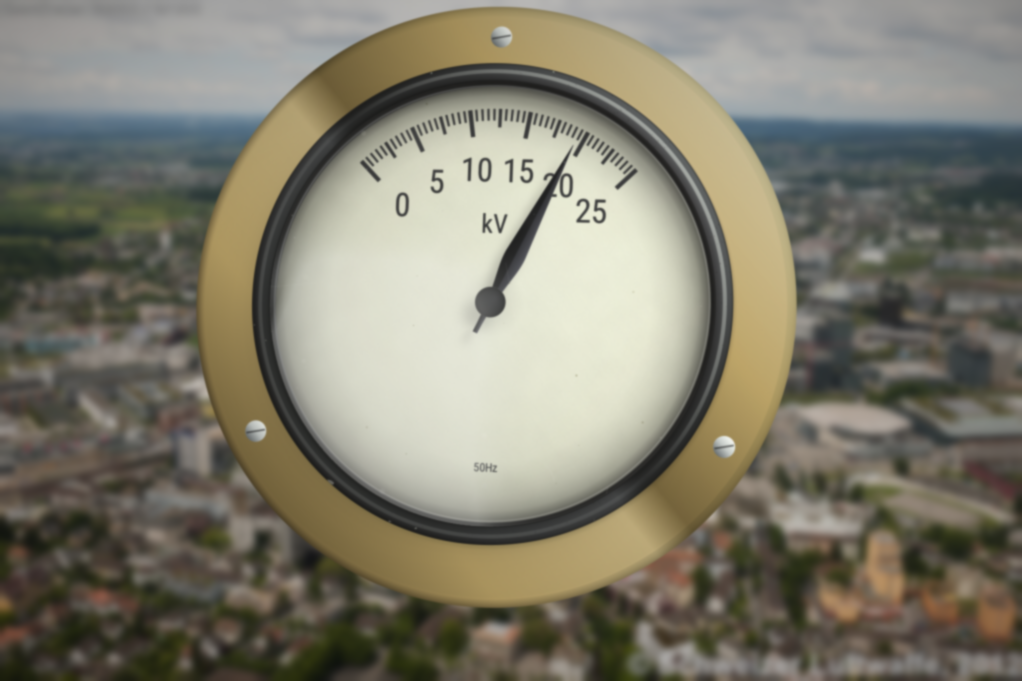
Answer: value=19.5 unit=kV
